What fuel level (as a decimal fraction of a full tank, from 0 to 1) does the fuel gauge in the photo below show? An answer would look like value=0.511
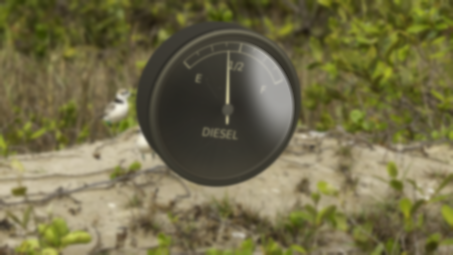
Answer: value=0.375
